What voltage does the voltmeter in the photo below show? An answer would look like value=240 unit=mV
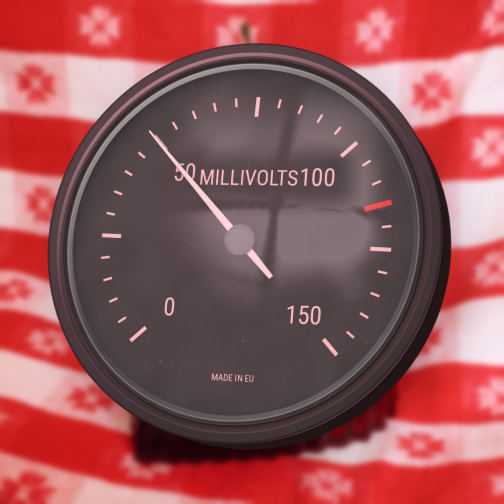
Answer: value=50 unit=mV
